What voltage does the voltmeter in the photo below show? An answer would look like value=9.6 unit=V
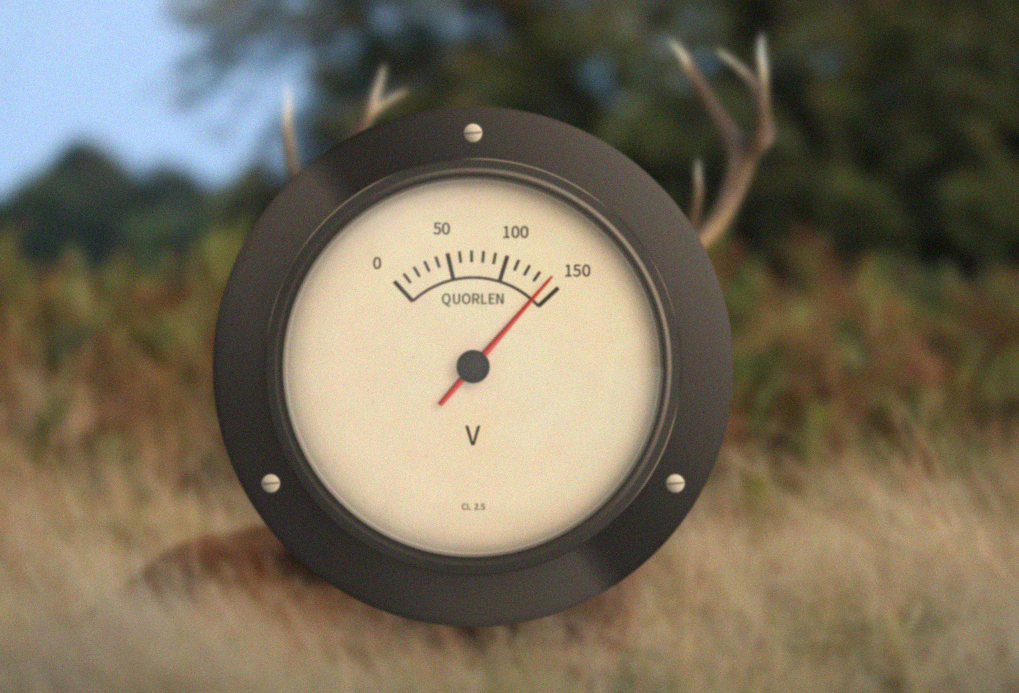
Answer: value=140 unit=V
